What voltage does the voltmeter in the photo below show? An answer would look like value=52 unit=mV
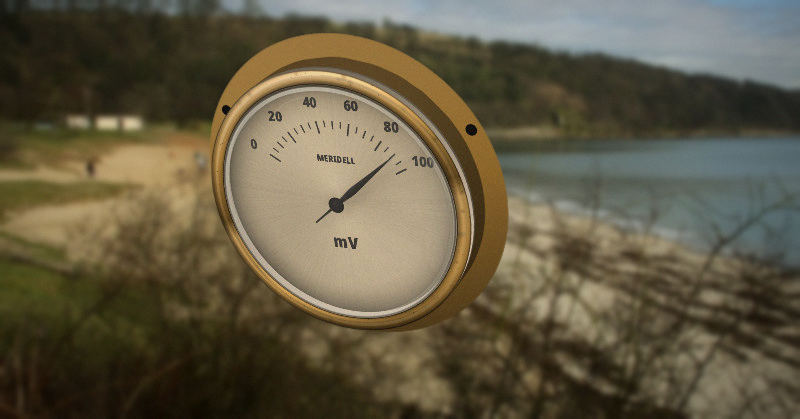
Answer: value=90 unit=mV
